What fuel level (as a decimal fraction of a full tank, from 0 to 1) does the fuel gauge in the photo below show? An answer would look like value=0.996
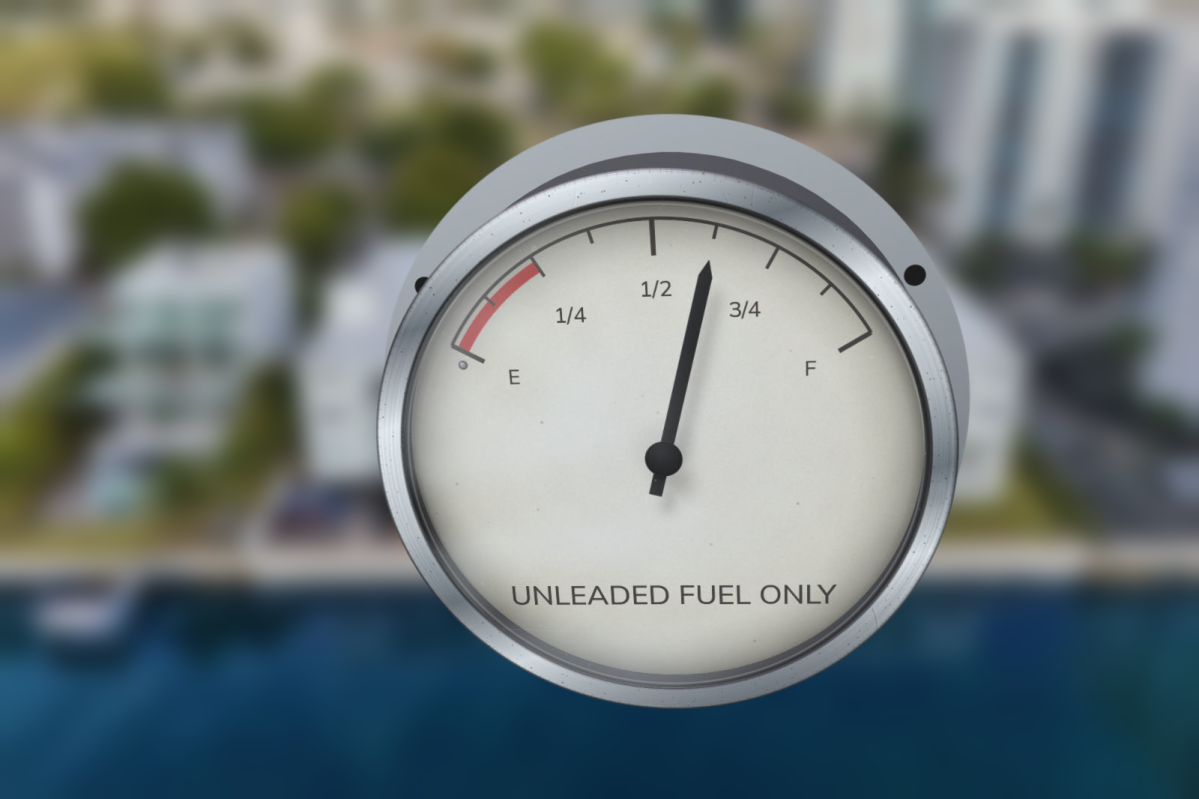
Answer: value=0.625
